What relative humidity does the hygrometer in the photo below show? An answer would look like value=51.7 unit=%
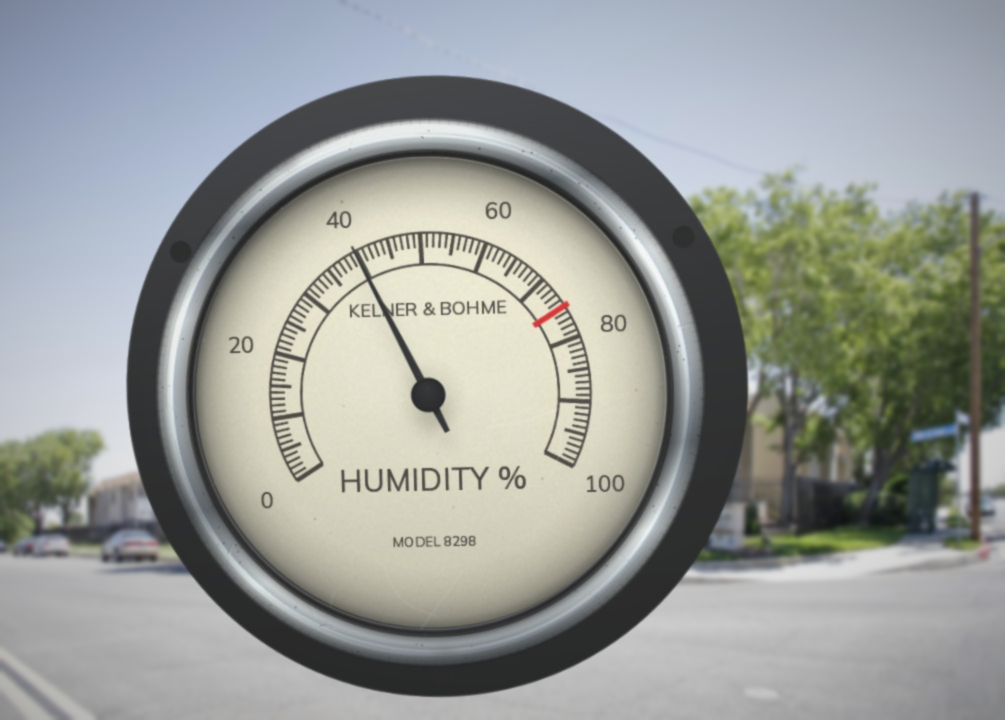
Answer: value=40 unit=%
